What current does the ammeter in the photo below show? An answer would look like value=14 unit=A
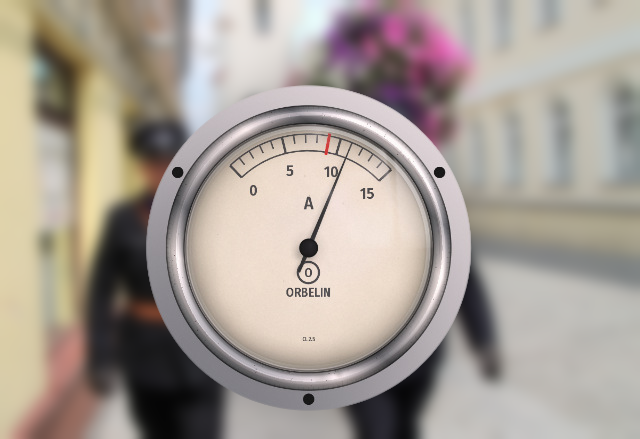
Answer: value=11 unit=A
